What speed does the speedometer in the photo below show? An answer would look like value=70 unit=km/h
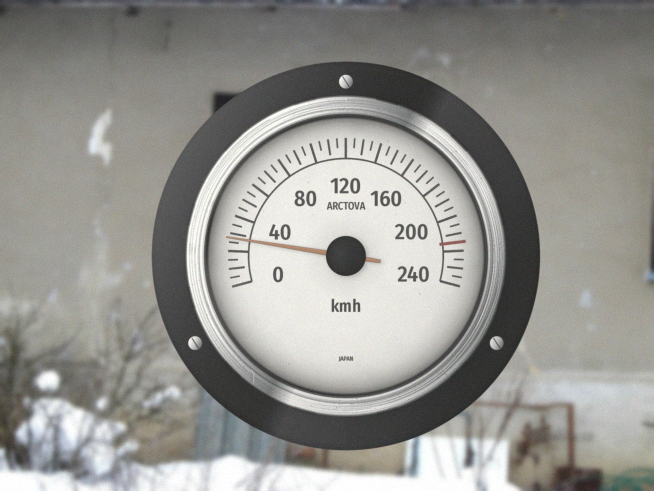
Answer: value=27.5 unit=km/h
